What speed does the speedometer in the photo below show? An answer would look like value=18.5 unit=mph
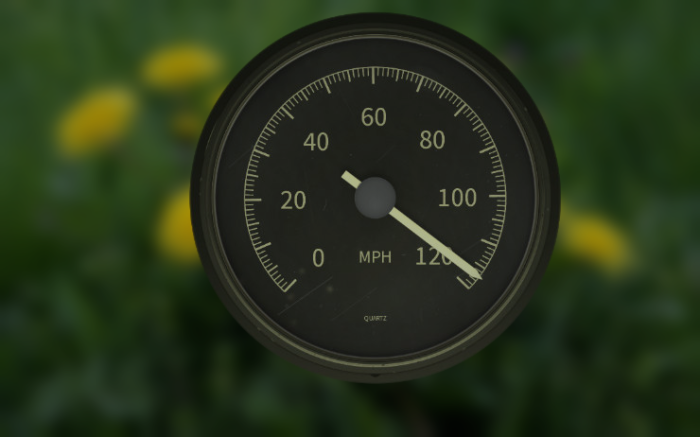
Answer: value=117 unit=mph
